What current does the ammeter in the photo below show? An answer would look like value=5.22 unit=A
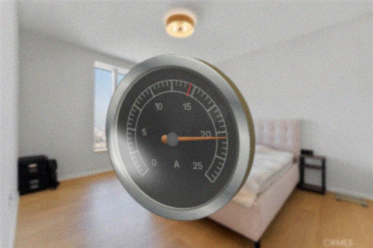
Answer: value=20.5 unit=A
